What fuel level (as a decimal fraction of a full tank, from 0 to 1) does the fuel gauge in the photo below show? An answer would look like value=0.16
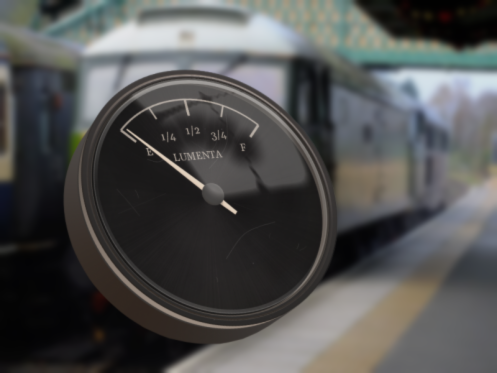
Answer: value=0
